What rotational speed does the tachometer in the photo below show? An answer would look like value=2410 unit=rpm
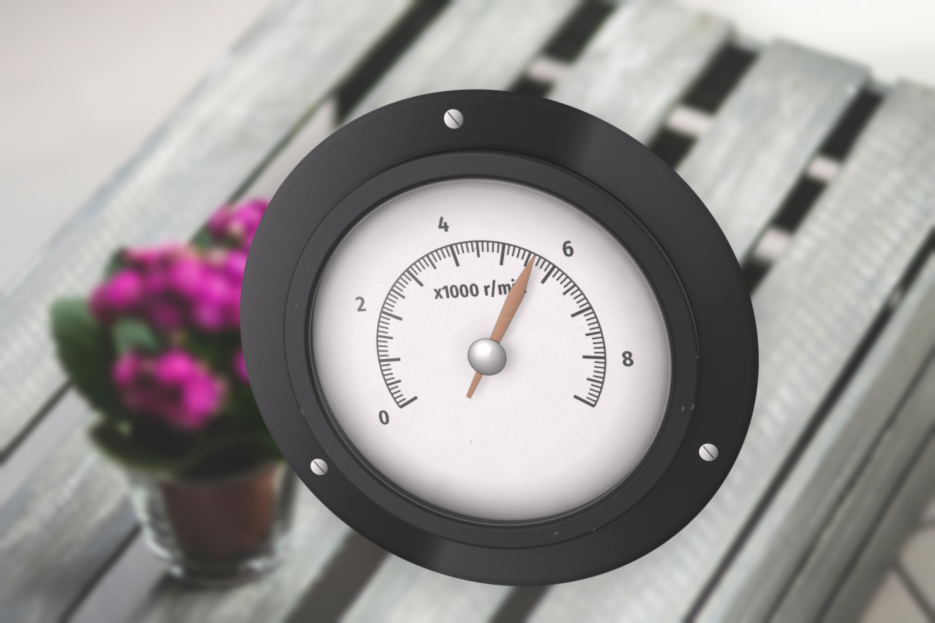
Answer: value=5600 unit=rpm
